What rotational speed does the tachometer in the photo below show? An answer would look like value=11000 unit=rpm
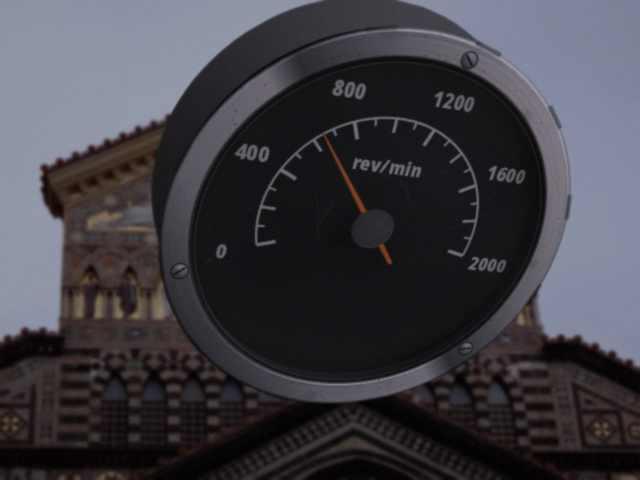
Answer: value=650 unit=rpm
